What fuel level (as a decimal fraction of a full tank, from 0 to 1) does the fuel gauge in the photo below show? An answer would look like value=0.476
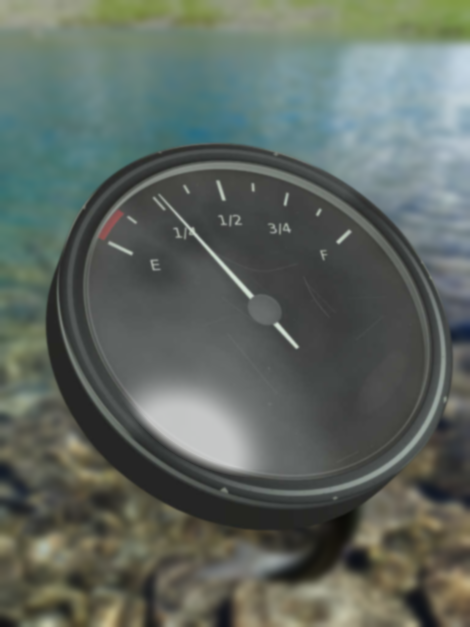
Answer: value=0.25
